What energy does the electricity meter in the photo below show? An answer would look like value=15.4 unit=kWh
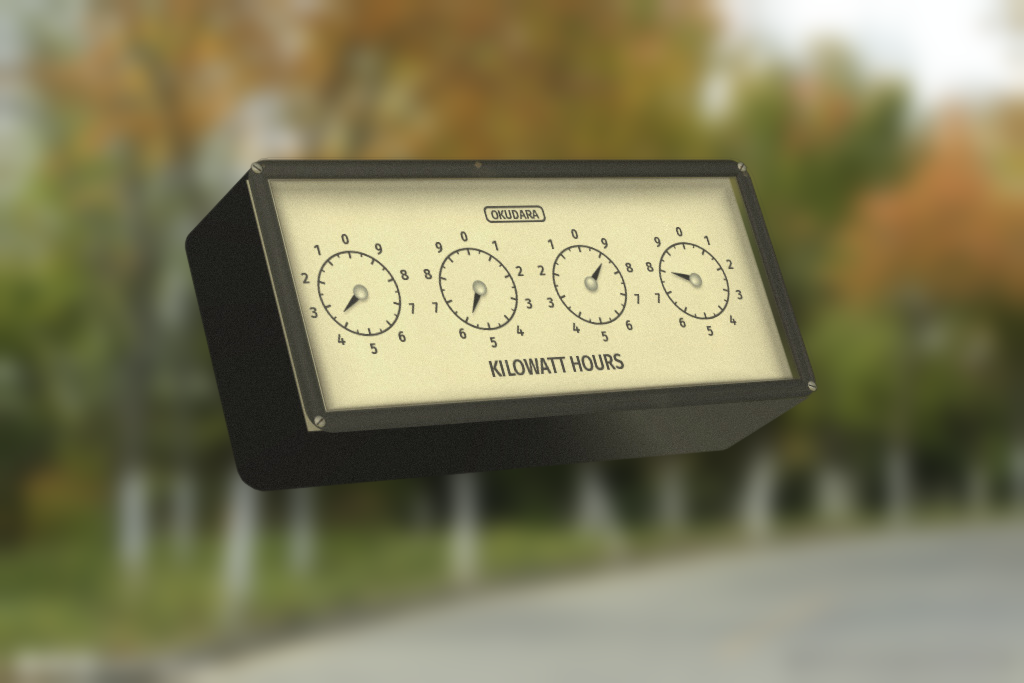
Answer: value=3588 unit=kWh
